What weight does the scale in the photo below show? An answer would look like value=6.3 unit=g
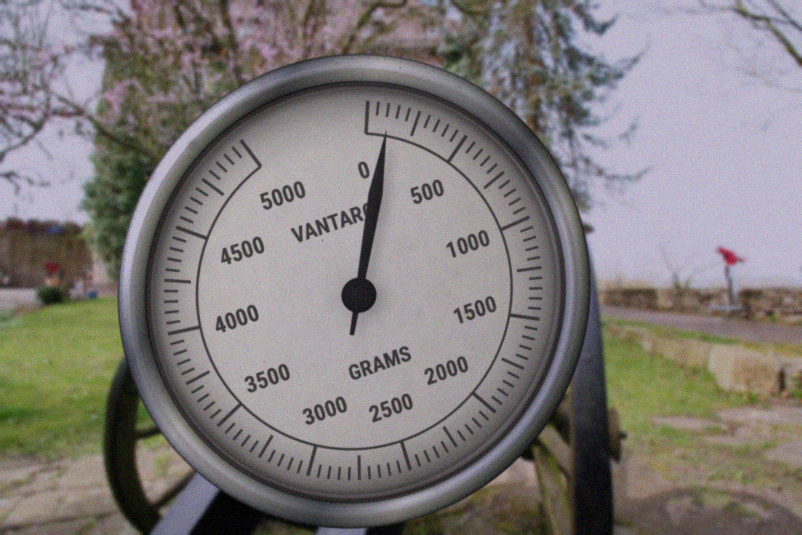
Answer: value=100 unit=g
